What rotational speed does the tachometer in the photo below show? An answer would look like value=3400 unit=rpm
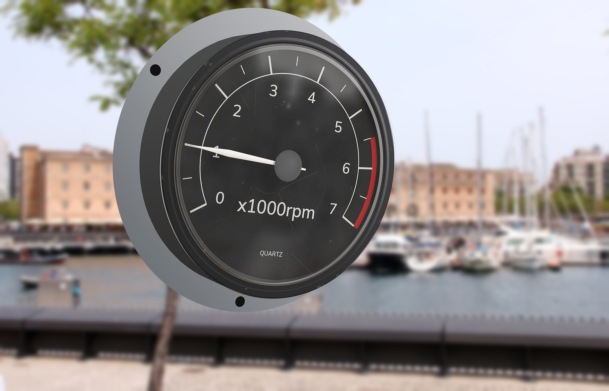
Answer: value=1000 unit=rpm
